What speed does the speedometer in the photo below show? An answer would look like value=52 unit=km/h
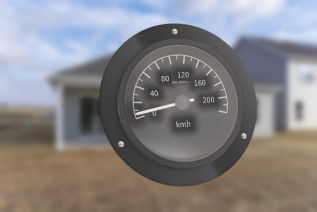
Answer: value=5 unit=km/h
